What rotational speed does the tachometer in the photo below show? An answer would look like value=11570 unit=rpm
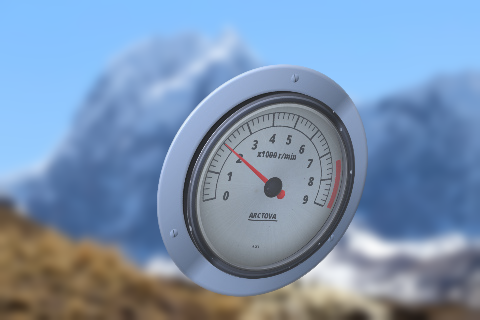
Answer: value=2000 unit=rpm
